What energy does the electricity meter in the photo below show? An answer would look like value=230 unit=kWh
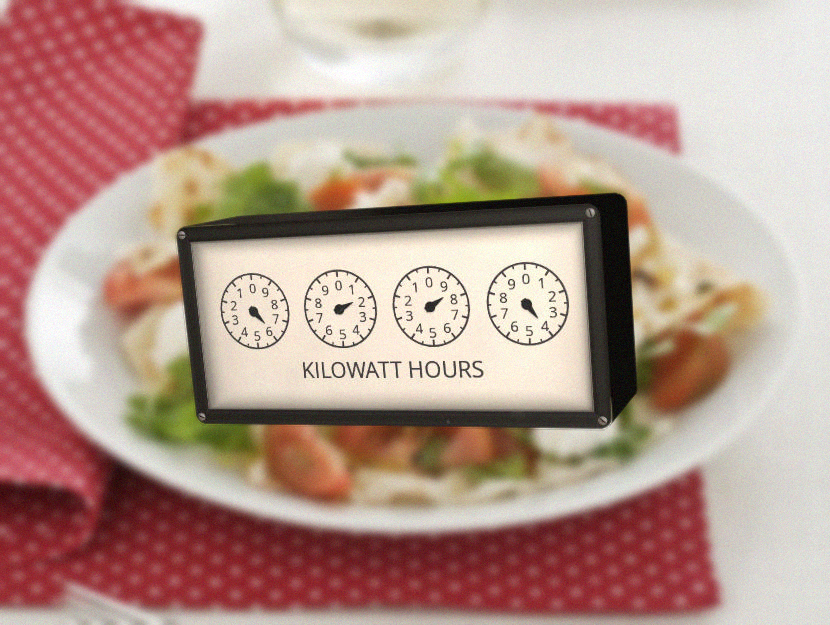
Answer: value=6184 unit=kWh
